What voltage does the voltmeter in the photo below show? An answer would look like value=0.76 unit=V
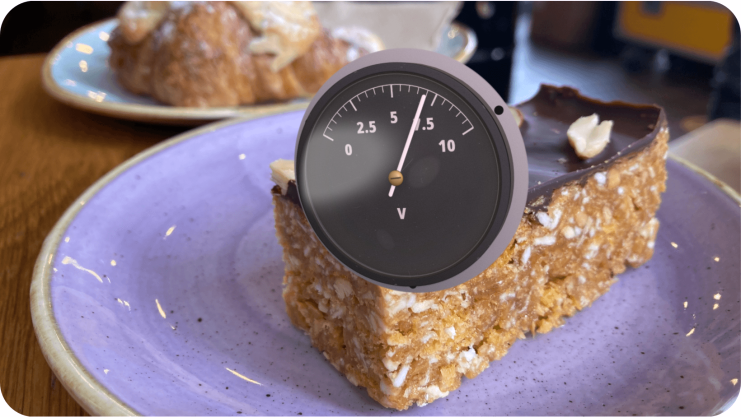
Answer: value=7 unit=V
